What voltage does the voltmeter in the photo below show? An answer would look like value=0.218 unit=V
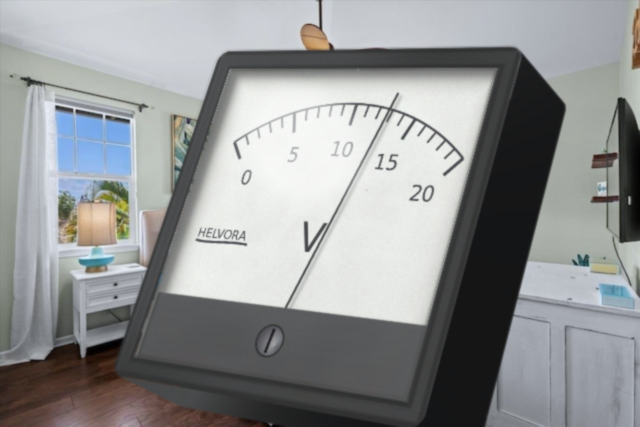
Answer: value=13 unit=V
